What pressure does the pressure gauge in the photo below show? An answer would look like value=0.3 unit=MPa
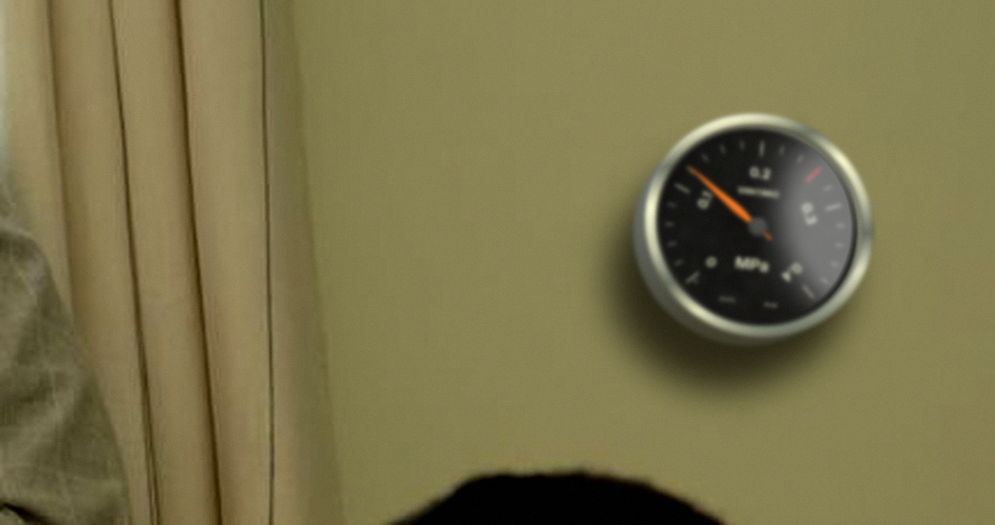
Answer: value=0.12 unit=MPa
